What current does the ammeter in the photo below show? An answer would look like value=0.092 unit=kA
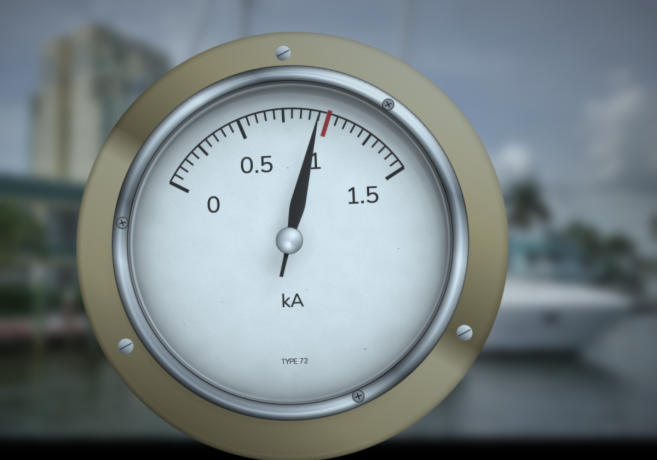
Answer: value=0.95 unit=kA
